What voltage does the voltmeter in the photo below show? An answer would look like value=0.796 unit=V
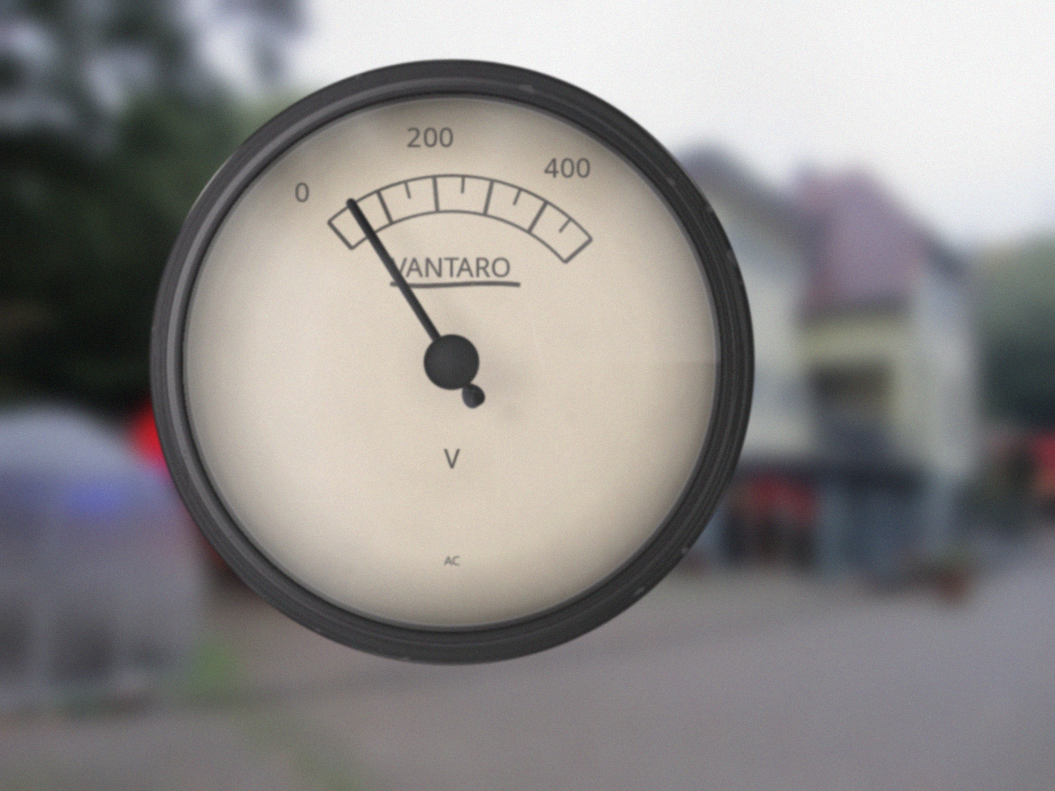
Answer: value=50 unit=V
